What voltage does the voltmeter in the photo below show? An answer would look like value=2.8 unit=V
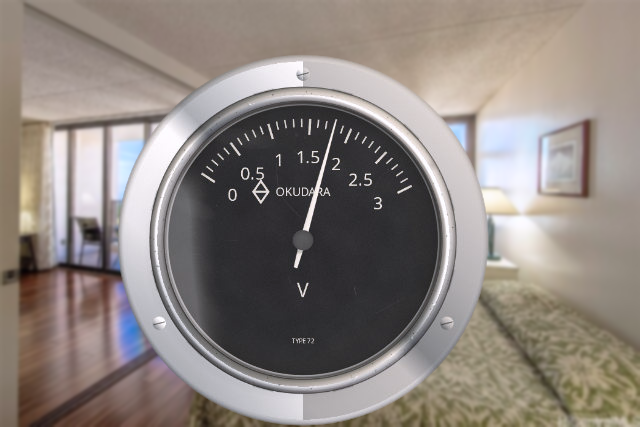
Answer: value=1.8 unit=V
